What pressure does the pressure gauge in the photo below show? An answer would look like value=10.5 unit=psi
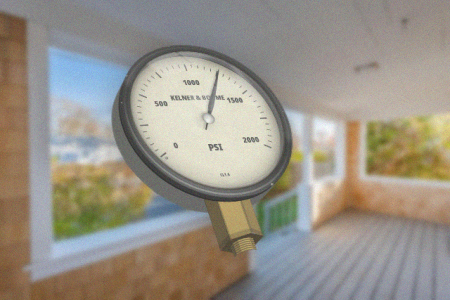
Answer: value=1250 unit=psi
